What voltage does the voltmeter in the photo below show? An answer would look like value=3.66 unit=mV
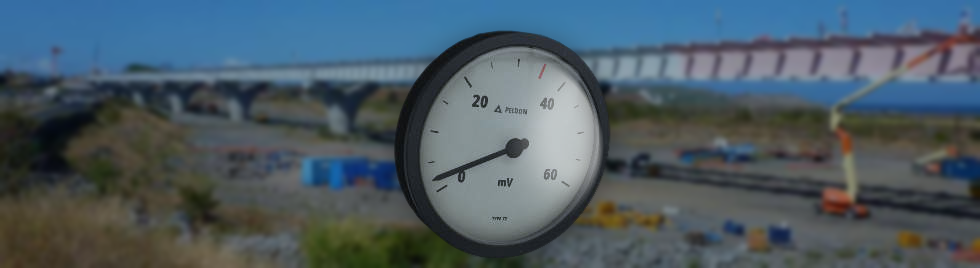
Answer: value=2.5 unit=mV
